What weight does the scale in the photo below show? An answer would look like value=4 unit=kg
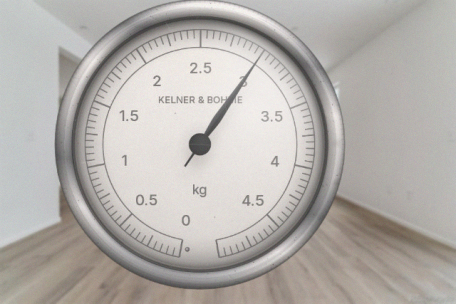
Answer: value=3 unit=kg
